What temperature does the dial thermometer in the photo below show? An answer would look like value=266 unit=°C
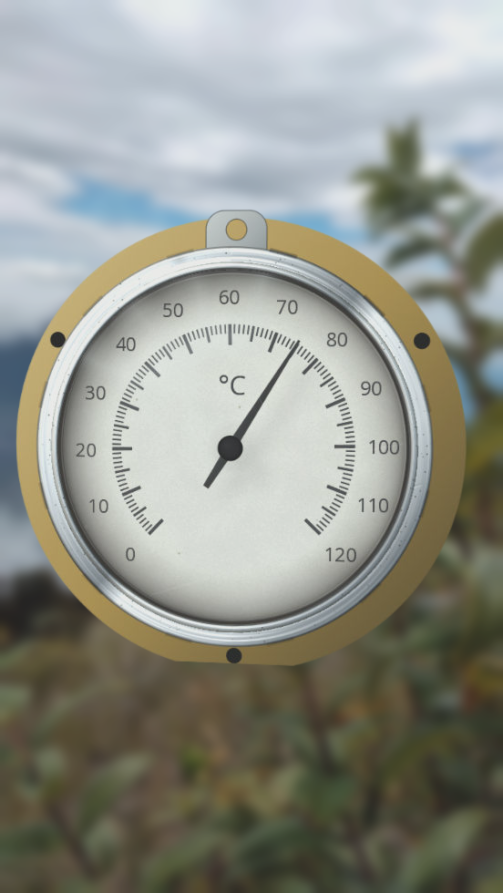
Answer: value=75 unit=°C
